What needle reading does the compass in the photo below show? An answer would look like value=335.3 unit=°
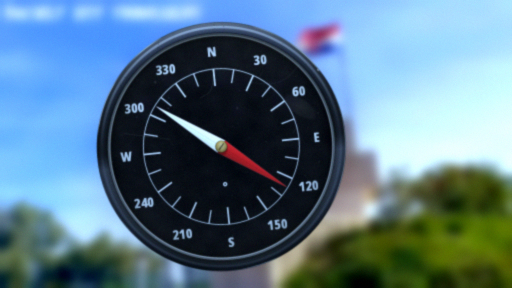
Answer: value=127.5 unit=°
